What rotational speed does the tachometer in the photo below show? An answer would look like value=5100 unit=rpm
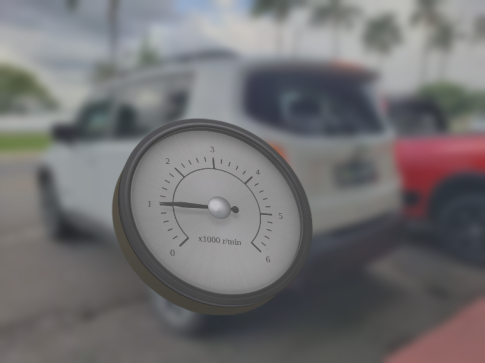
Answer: value=1000 unit=rpm
